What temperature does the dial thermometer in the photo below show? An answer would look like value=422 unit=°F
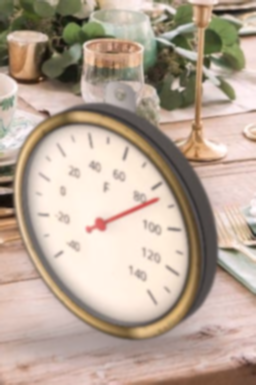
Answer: value=85 unit=°F
